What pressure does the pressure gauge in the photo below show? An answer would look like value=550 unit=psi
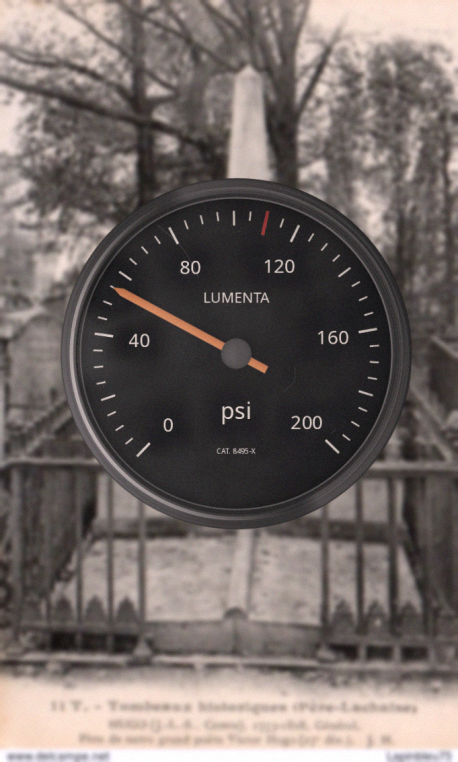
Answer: value=55 unit=psi
